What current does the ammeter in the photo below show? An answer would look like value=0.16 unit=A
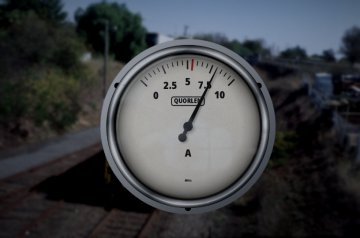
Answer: value=8 unit=A
